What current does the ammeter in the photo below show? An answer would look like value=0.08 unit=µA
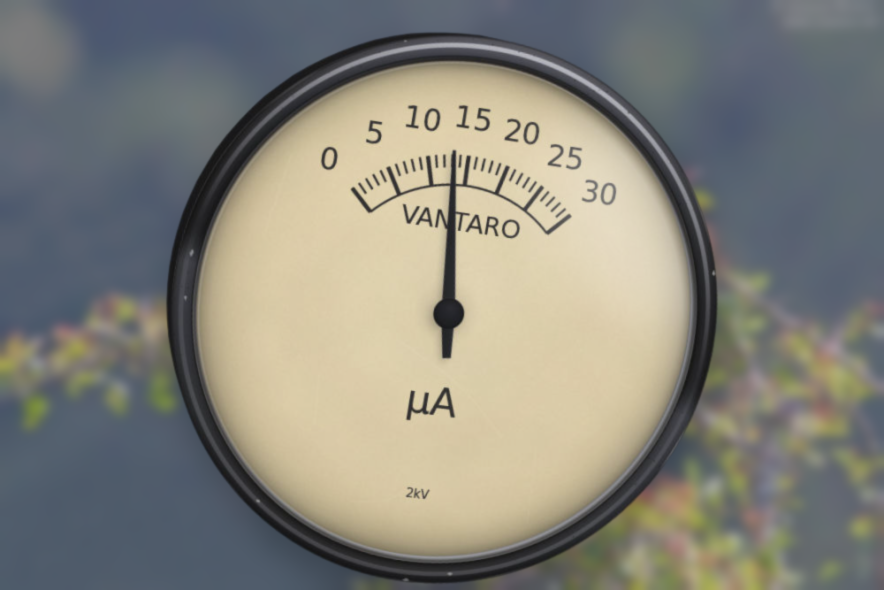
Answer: value=13 unit=µA
